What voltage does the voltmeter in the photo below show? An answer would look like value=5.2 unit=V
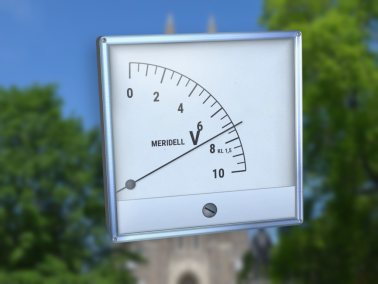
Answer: value=7.25 unit=V
